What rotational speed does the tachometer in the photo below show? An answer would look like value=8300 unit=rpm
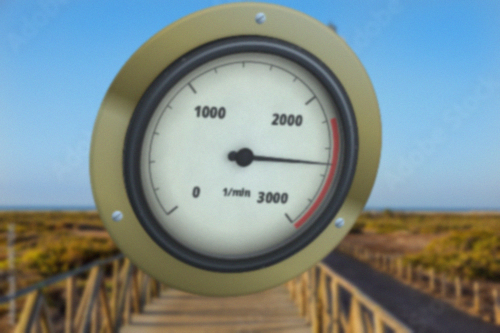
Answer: value=2500 unit=rpm
